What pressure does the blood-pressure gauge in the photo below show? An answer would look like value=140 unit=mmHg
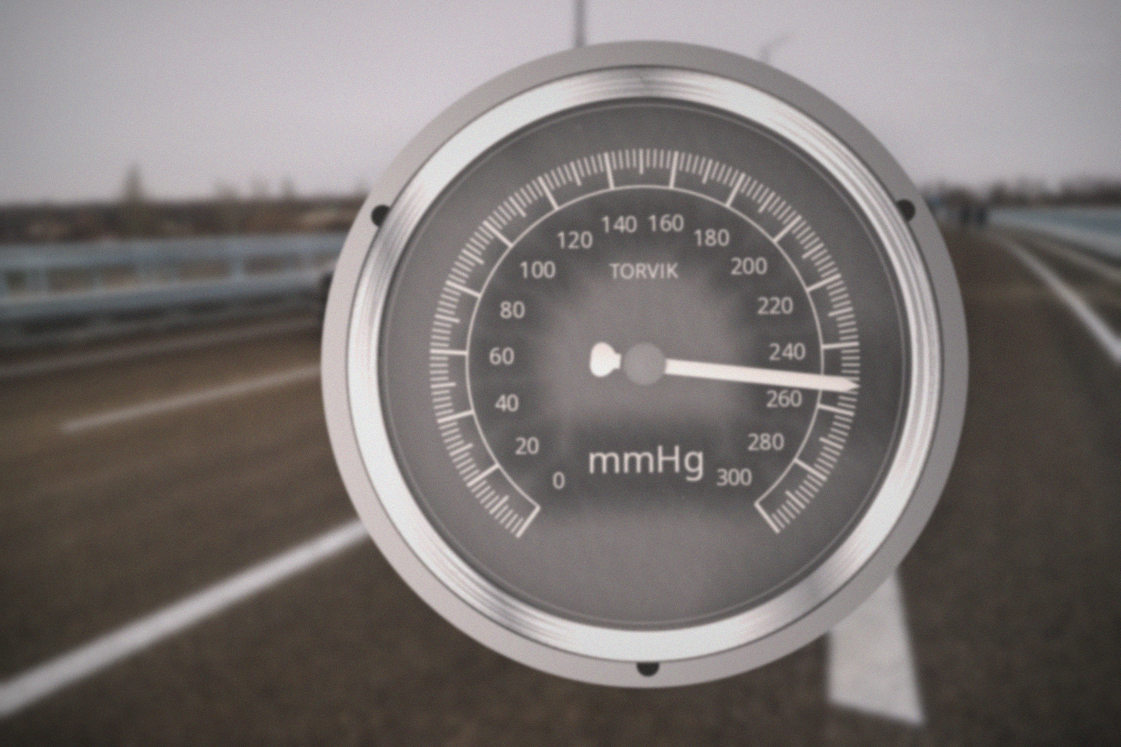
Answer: value=252 unit=mmHg
